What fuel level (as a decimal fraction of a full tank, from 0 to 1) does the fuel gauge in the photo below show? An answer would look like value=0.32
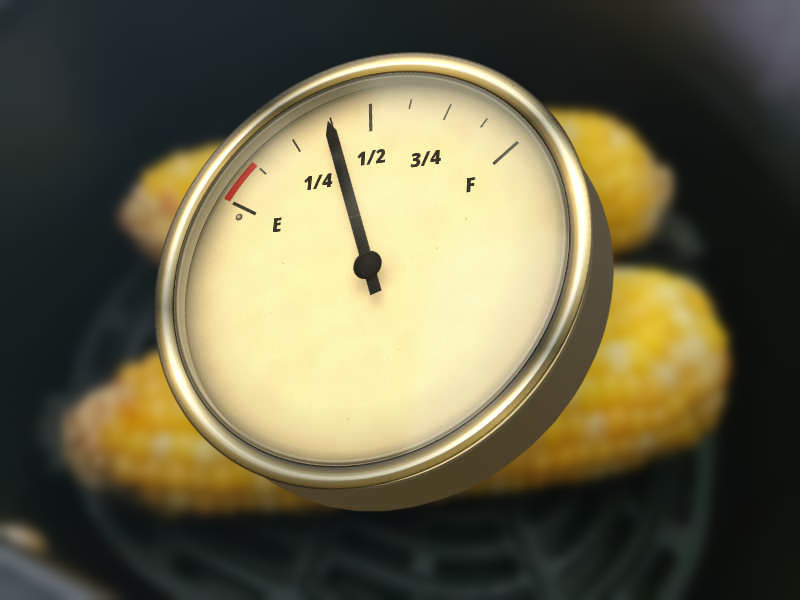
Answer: value=0.375
